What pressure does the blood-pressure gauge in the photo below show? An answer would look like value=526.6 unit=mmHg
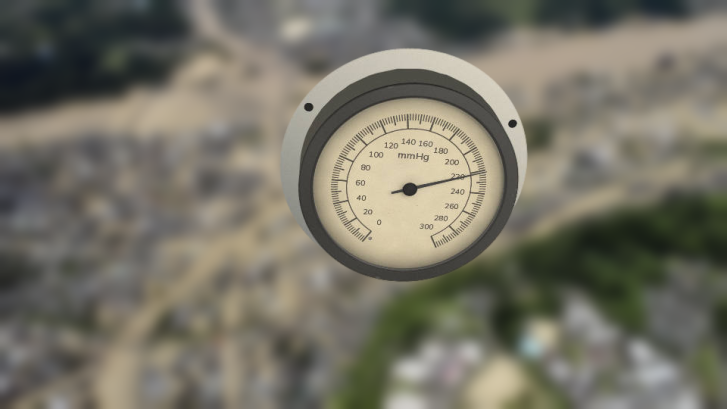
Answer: value=220 unit=mmHg
